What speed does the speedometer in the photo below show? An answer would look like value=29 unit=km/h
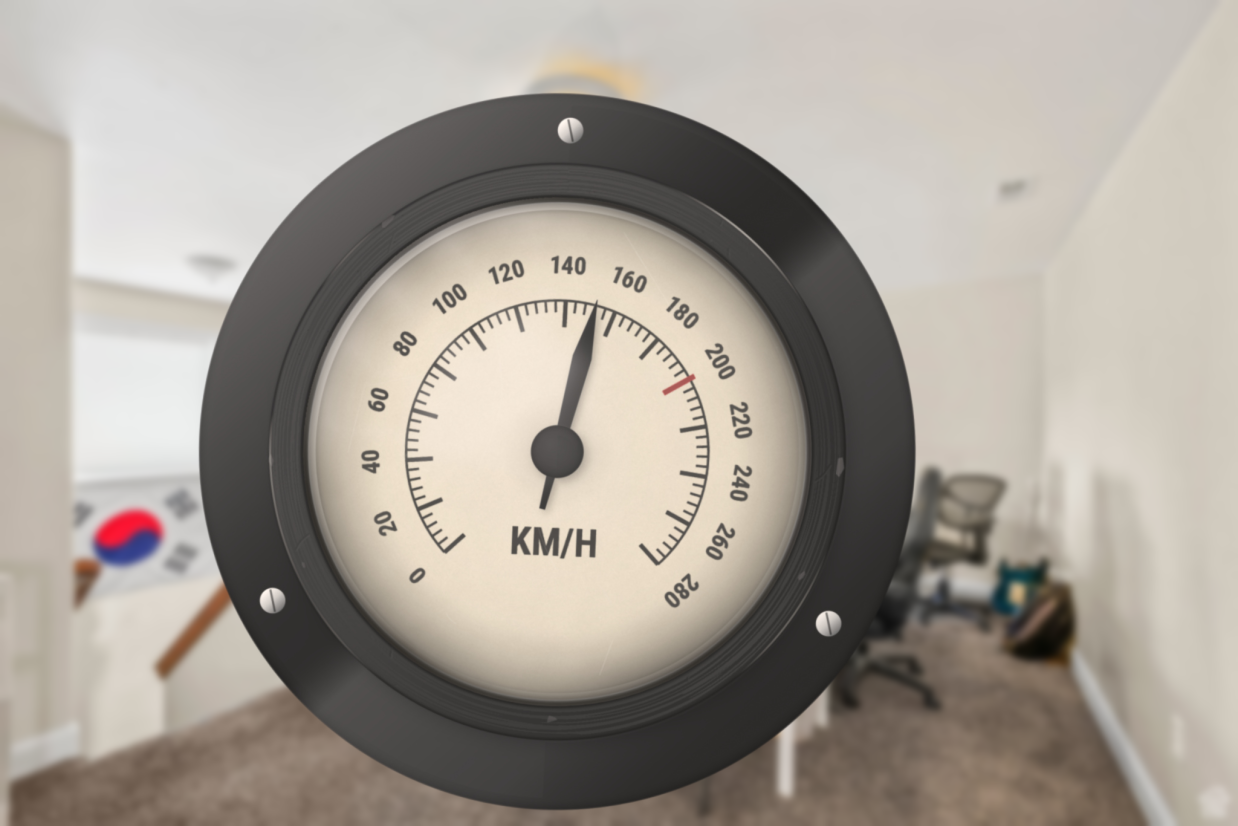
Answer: value=152 unit=km/h
